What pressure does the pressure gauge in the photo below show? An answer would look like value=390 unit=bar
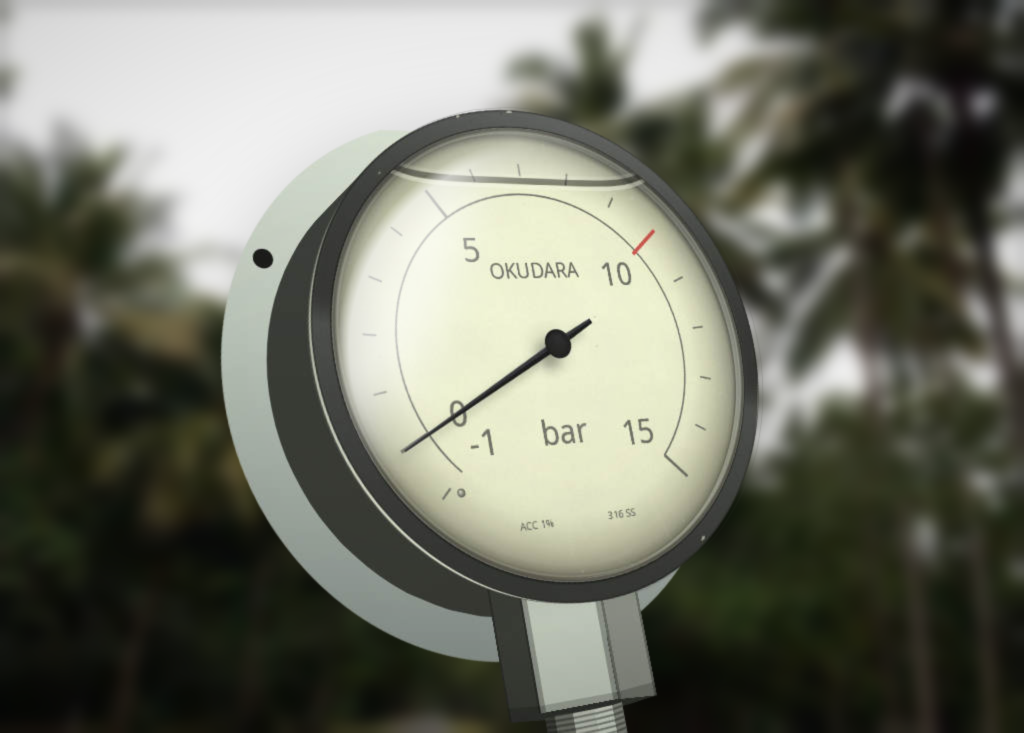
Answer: value=0 unit=bar
